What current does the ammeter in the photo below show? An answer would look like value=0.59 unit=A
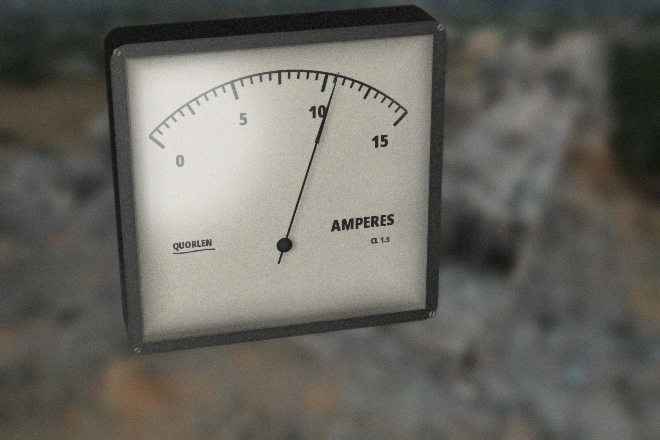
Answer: value=10.5 unit=A
